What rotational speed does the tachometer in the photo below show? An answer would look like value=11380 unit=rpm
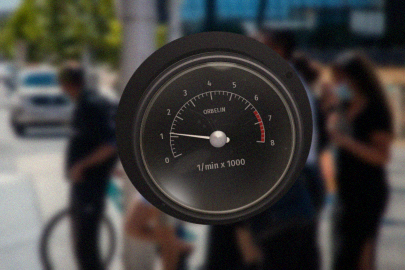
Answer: value=1200 unit=rpm
